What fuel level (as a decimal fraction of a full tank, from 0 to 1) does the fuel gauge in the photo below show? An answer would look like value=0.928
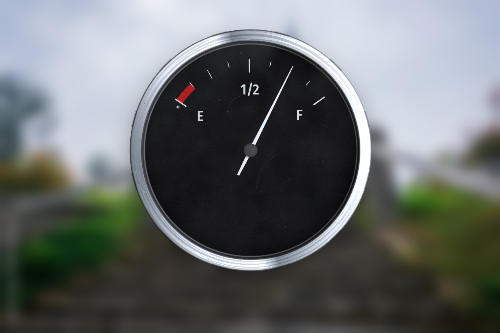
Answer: value=0.75
